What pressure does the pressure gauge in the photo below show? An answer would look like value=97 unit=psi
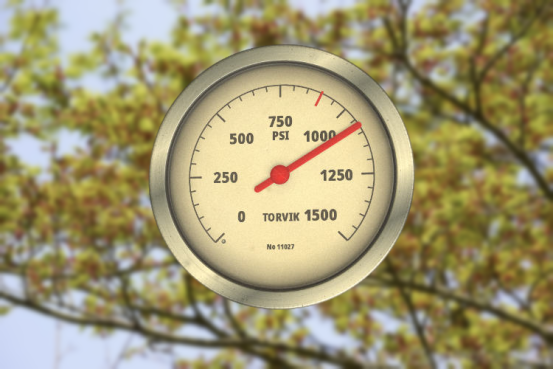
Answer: value=1075 unit=psi
